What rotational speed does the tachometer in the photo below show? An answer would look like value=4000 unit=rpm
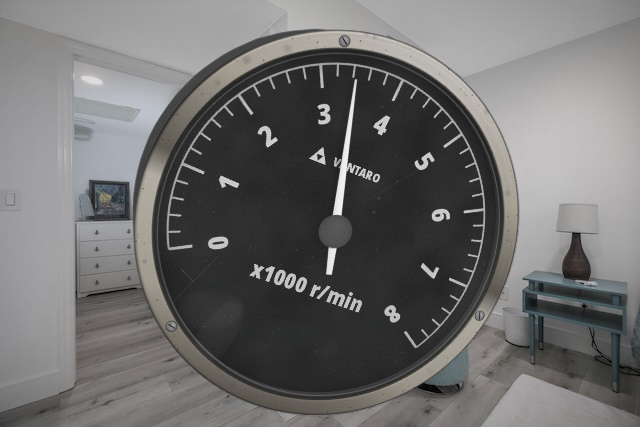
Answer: value=3400 unit=rpm
